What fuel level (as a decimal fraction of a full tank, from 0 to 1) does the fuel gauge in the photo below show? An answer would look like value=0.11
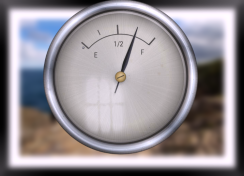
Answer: value=0.75
